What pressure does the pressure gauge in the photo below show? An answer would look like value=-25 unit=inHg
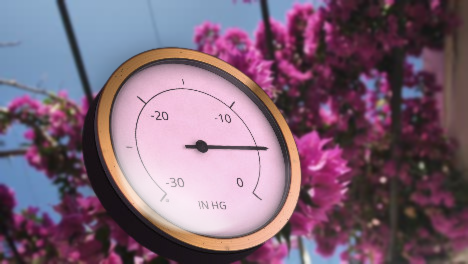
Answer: value=-5 unit=inHg
